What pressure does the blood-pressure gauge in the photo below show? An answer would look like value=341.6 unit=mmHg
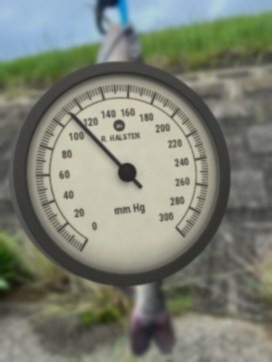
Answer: value=110 unit=mmHg
